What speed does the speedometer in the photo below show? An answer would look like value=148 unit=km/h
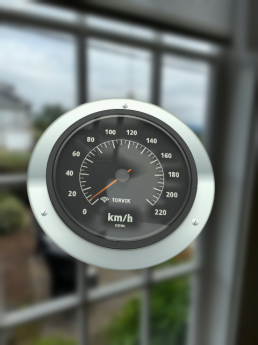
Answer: value=5 unit=km/h
